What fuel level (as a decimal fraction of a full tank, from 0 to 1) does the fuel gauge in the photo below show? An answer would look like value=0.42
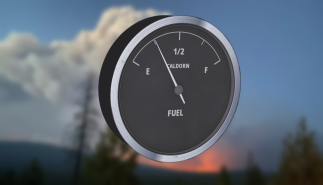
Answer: value=0.25
